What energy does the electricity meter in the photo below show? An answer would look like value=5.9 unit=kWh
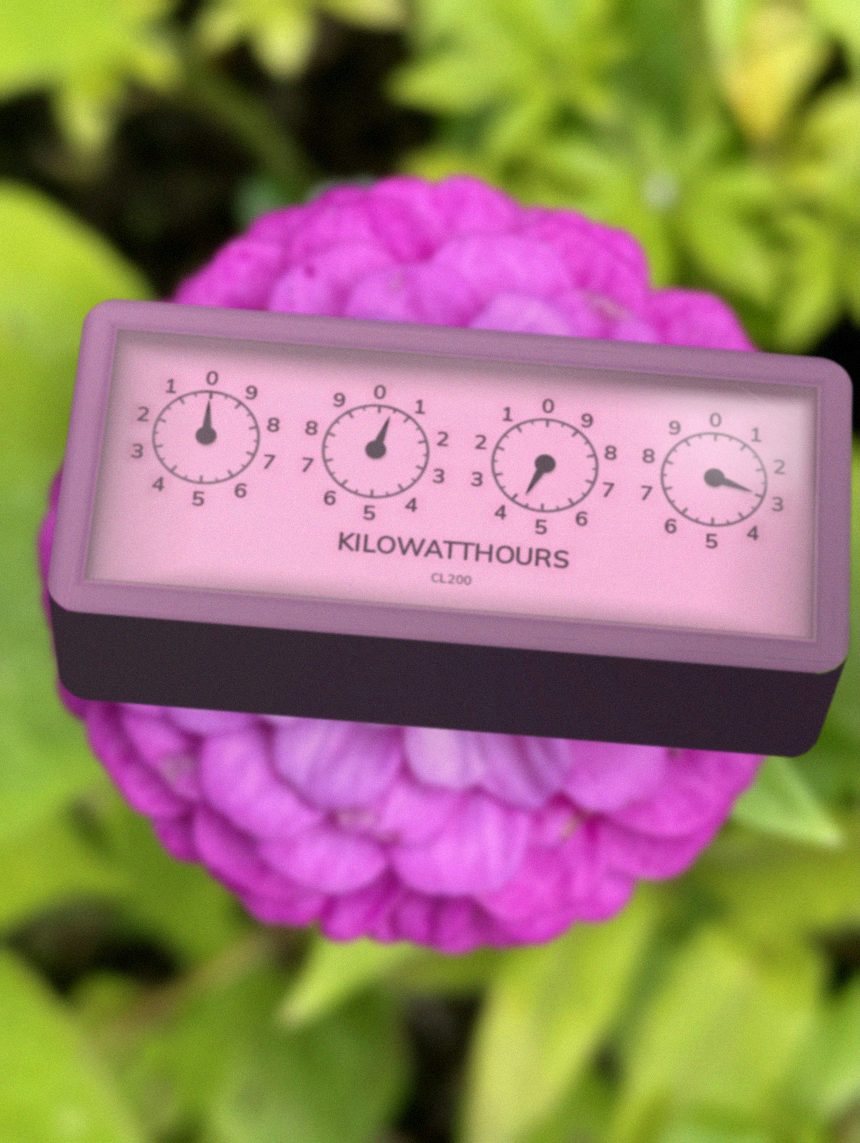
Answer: value=43 unit=kWh
